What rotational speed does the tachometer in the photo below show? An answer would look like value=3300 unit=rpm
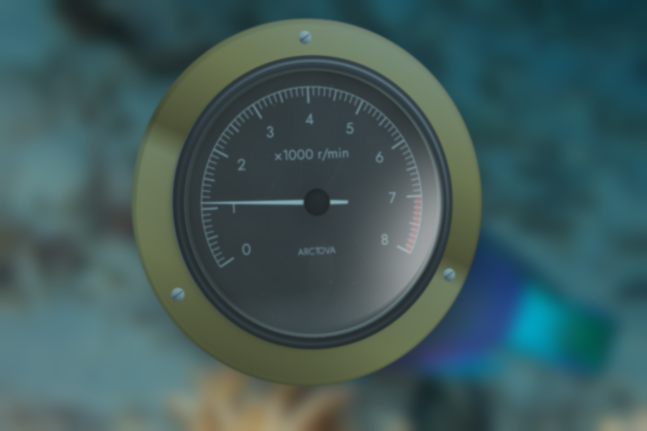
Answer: value=1100 unit=rpm
